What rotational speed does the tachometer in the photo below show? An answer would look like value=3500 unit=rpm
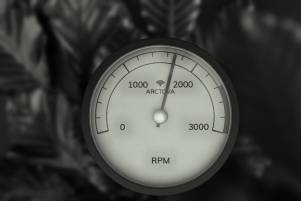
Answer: value=1700 unit=rpm
